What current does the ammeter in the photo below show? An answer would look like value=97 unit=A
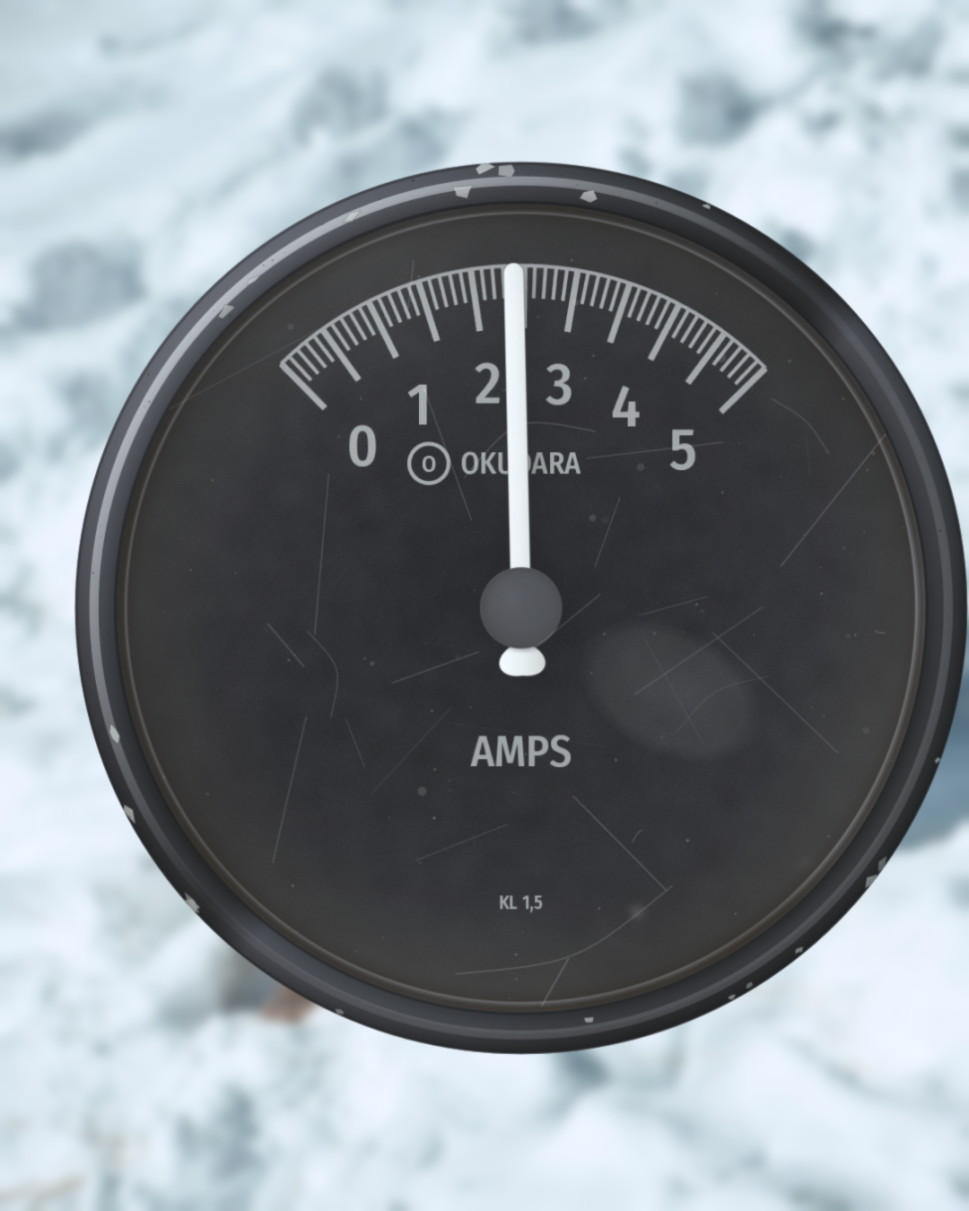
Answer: value=2.4 unit=A
